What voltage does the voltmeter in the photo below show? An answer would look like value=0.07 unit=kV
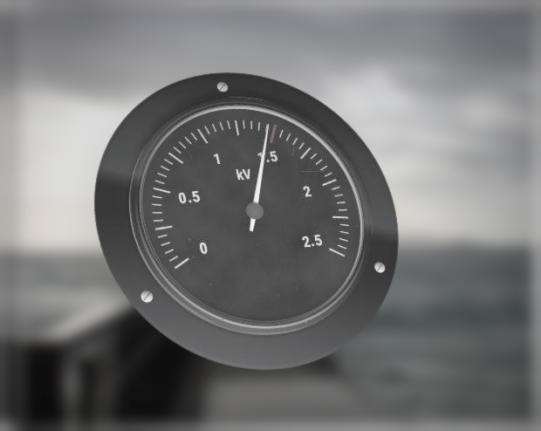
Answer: value=1.45 unit=kV
